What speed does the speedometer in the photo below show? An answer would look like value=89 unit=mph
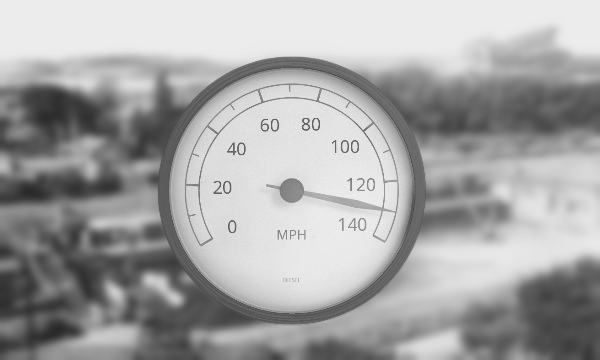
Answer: value=130 unit=mph
